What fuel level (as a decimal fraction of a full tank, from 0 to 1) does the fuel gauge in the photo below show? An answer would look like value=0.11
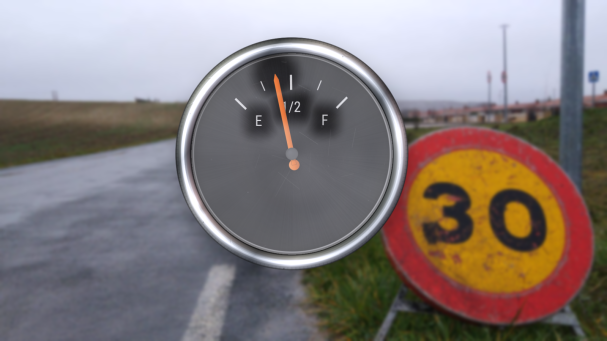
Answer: value=0.375
